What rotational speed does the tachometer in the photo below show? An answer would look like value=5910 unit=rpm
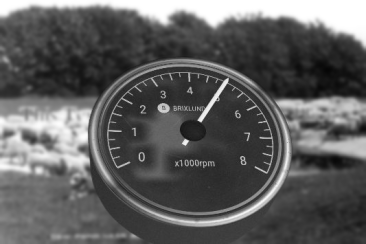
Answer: value=5000 unit=rpm
